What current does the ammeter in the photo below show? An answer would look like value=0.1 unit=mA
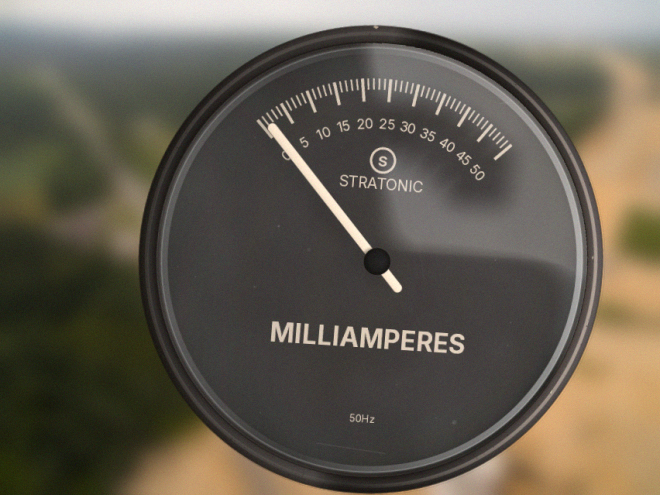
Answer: value=1 unit=mA
